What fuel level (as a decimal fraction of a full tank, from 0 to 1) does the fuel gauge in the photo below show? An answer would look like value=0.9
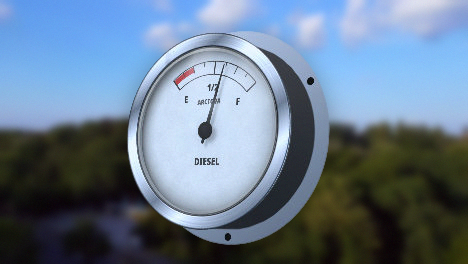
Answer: value=0.625
